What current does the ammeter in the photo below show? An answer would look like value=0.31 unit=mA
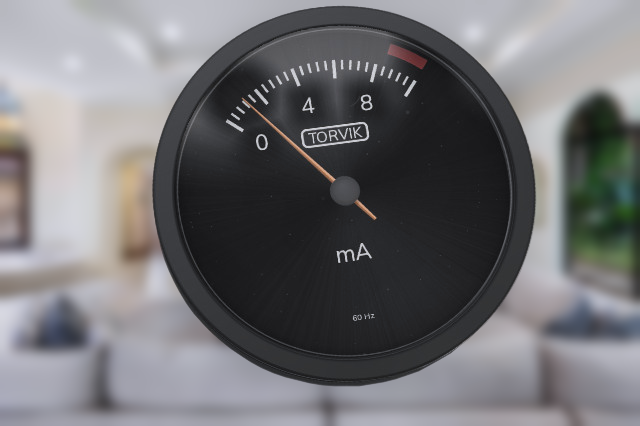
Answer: value=1.2 unit=mA
